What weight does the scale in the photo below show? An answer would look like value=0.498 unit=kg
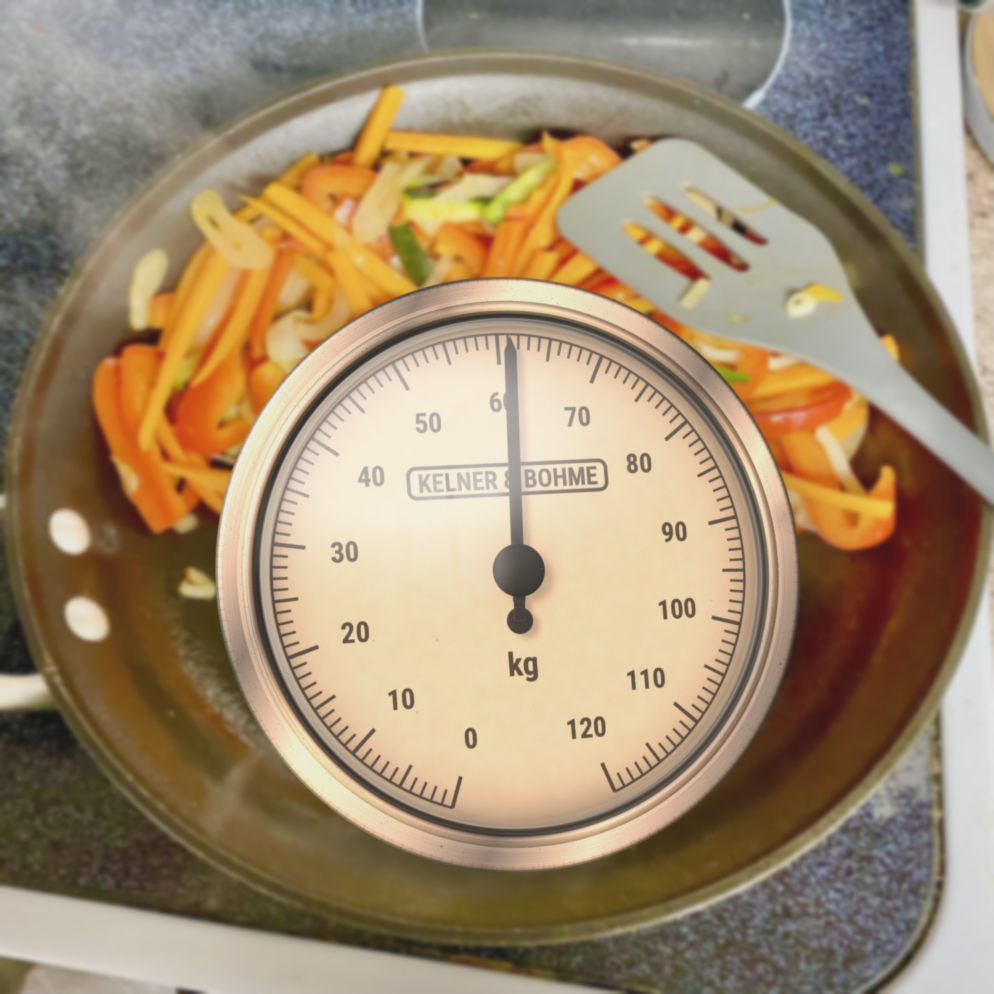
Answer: value=61 unit=kg
